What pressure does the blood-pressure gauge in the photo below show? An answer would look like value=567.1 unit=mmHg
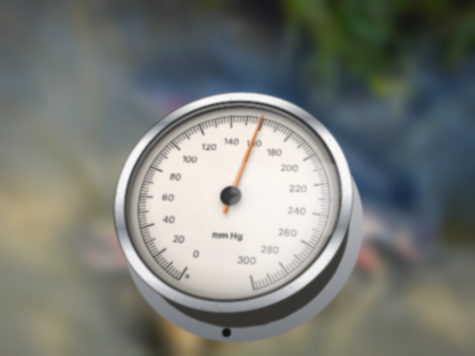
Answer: value=160 unit=mmHg
